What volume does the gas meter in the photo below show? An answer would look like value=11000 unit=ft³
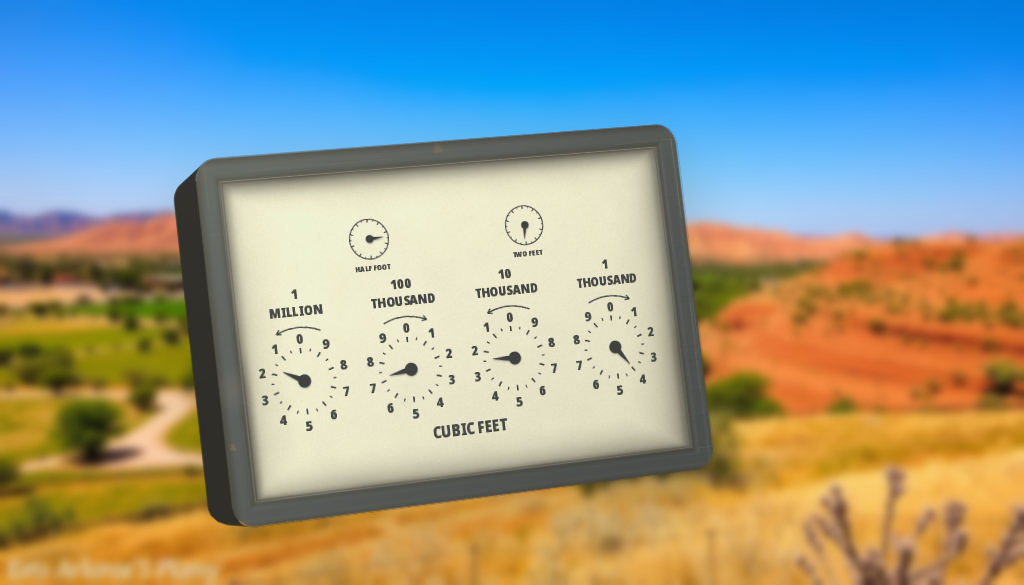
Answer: value=172400 unit=ft³
